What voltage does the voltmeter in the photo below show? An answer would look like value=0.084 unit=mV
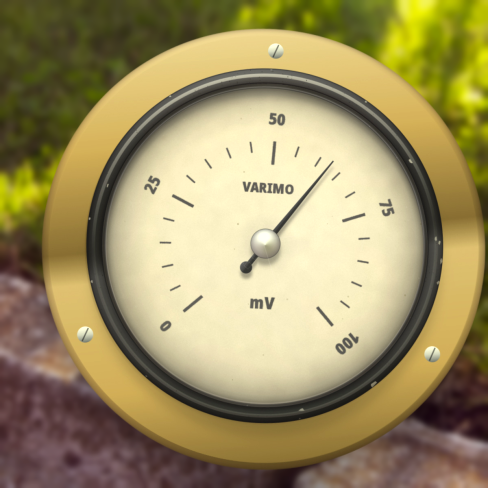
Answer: value=62.5 unit=mV
